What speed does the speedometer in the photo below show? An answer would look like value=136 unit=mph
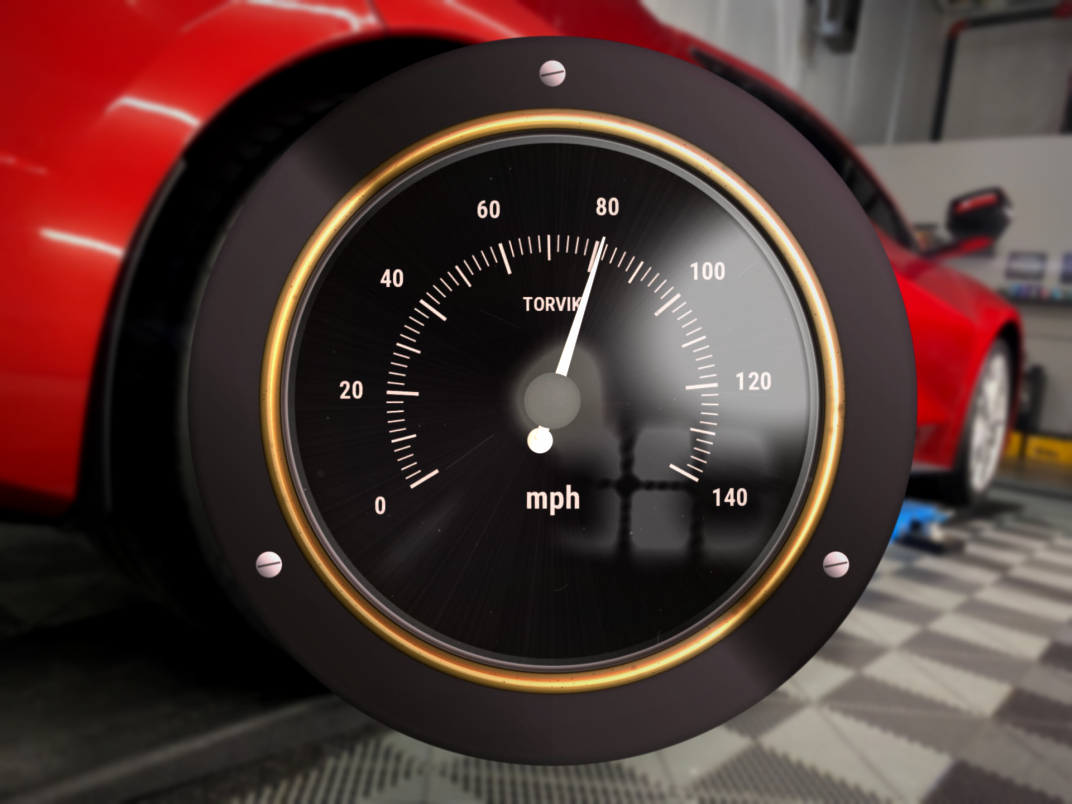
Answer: value=81 unit=mph
